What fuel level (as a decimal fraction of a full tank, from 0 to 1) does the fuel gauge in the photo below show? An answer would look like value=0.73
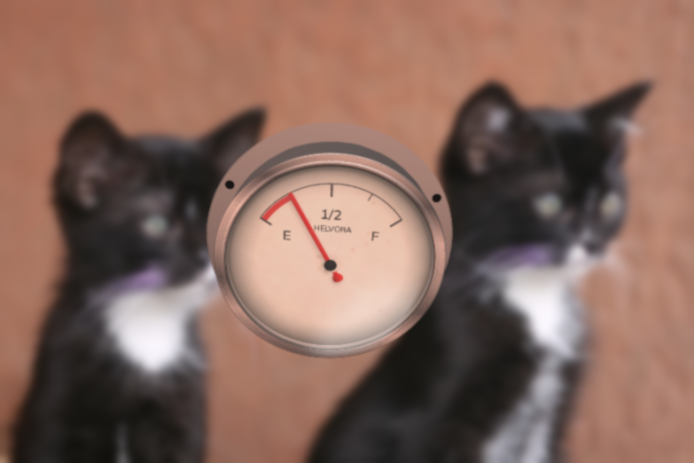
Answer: value=0.25
